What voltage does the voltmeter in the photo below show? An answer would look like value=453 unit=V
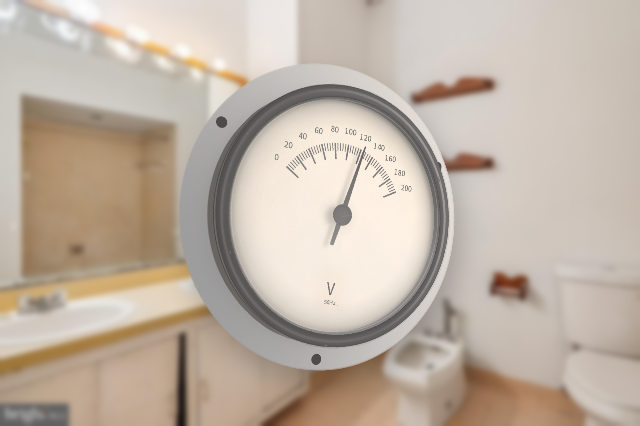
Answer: value=120 unit=V
